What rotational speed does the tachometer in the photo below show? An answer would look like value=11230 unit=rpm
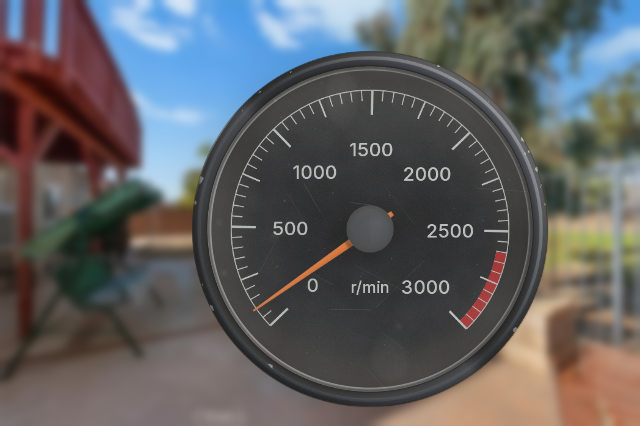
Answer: value=100 unit=rpm
